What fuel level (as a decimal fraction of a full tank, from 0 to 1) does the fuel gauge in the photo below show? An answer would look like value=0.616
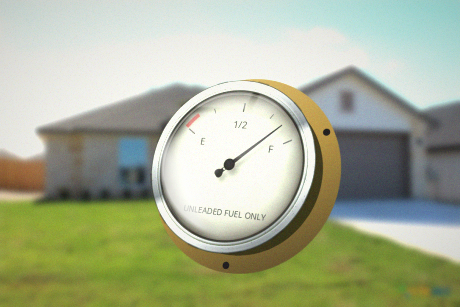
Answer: value=0.875
